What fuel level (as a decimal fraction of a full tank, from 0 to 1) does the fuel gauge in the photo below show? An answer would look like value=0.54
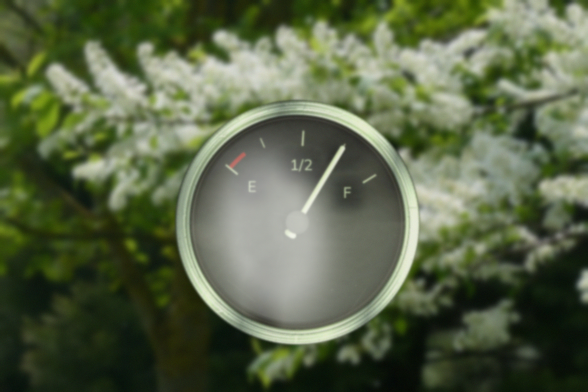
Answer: value=0.75
